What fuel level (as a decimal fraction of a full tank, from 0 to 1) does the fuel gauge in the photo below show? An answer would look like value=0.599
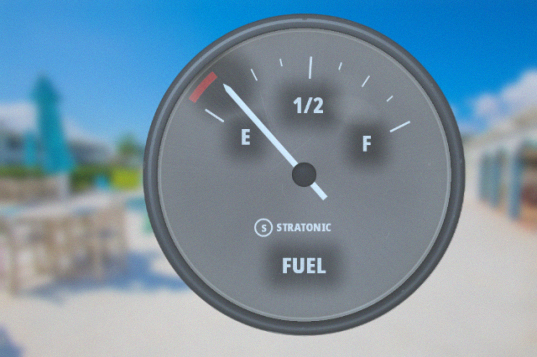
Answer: value=0.125
